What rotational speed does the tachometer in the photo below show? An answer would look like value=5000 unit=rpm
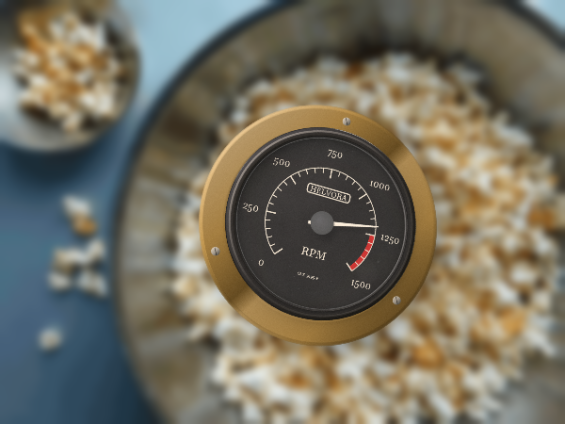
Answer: value=1200 unit=rpm
